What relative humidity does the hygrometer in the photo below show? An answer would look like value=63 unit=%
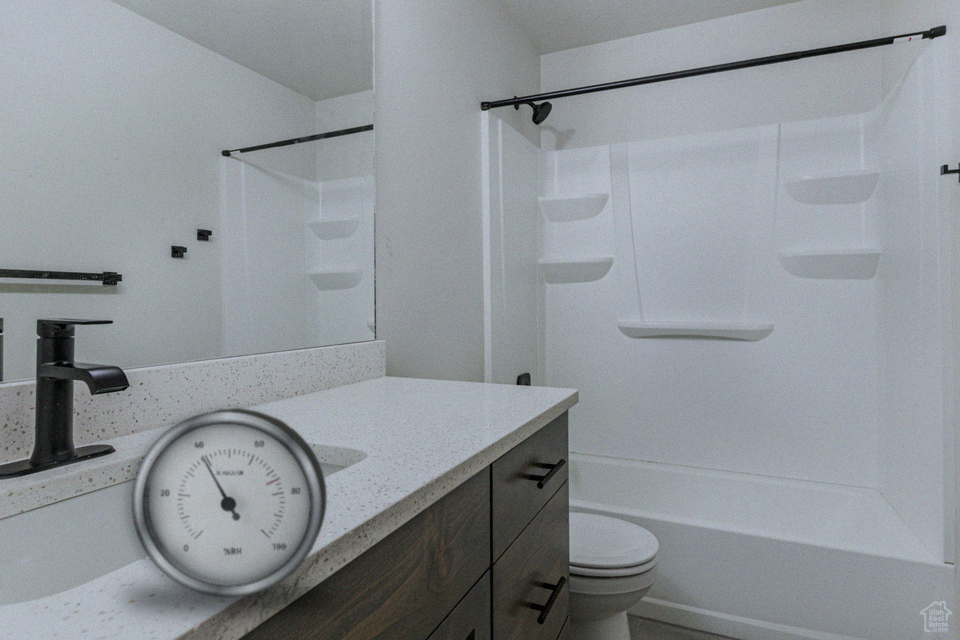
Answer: value=40 unit=%
